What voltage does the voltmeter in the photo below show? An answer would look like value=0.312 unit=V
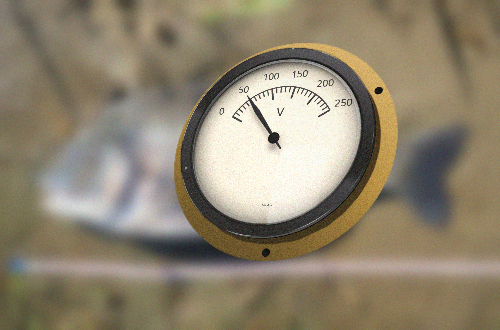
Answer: value=50 unit=V
